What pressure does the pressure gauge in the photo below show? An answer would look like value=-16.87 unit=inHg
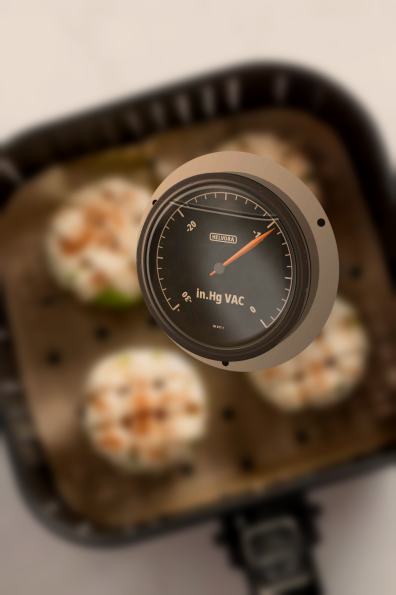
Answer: value=-9.5 unit=inHg
